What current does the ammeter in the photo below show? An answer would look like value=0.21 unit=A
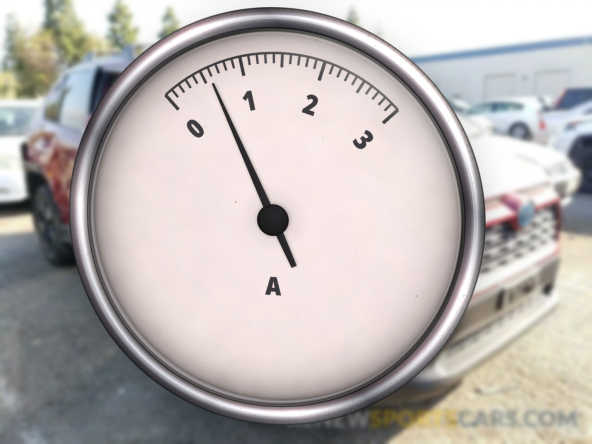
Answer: value=0.6 unit=A
